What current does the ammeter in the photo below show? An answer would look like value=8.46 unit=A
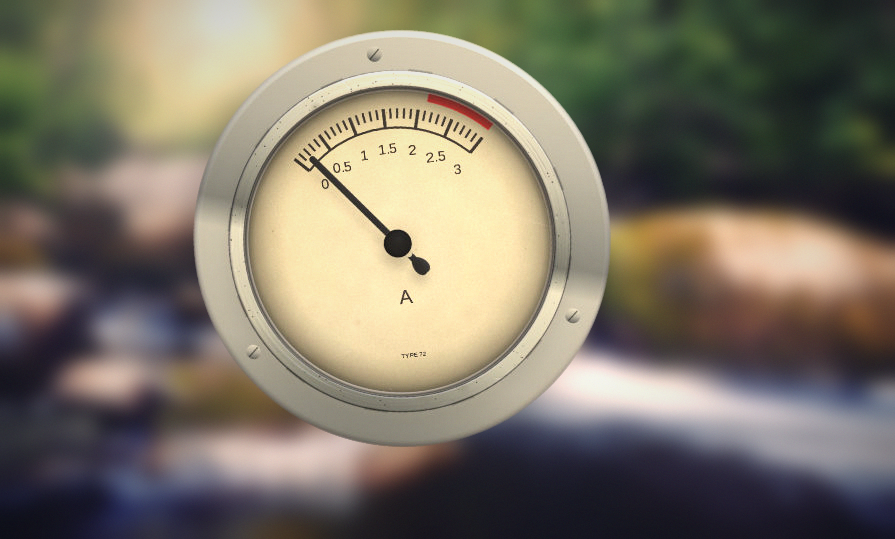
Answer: value=0.2 unit=A
